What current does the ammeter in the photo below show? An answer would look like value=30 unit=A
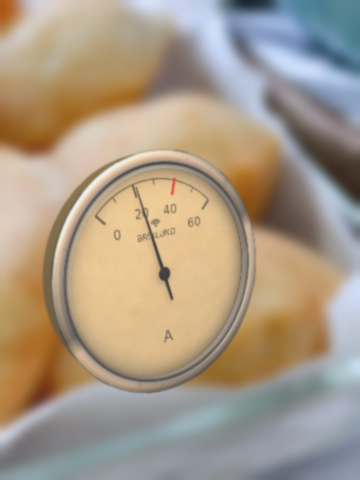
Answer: value=20 unit=A
